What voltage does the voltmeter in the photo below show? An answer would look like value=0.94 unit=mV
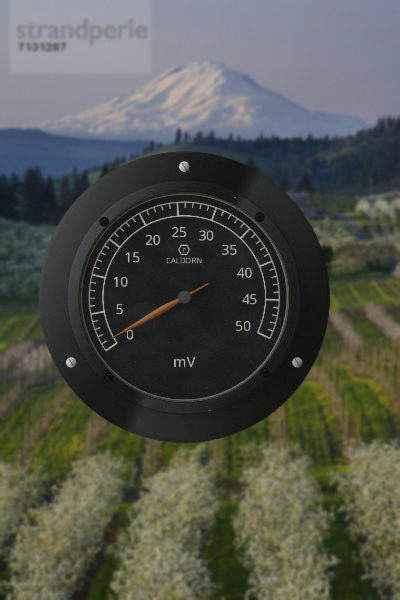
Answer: value=1 unit=mV
